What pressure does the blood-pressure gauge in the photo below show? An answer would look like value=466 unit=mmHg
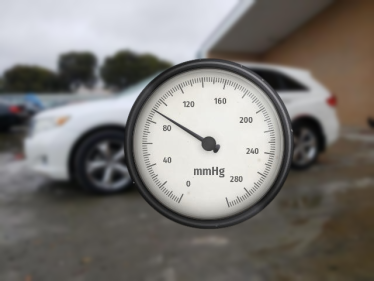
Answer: value=90 unit=mmHg
